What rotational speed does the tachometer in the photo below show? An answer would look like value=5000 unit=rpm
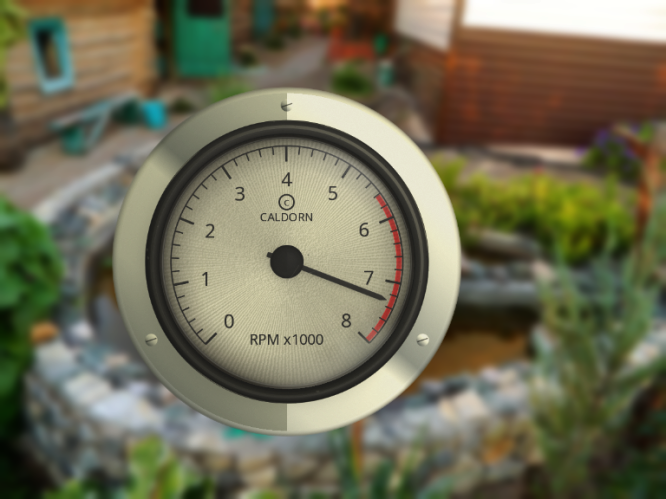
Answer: value=7300 unit=rpm
